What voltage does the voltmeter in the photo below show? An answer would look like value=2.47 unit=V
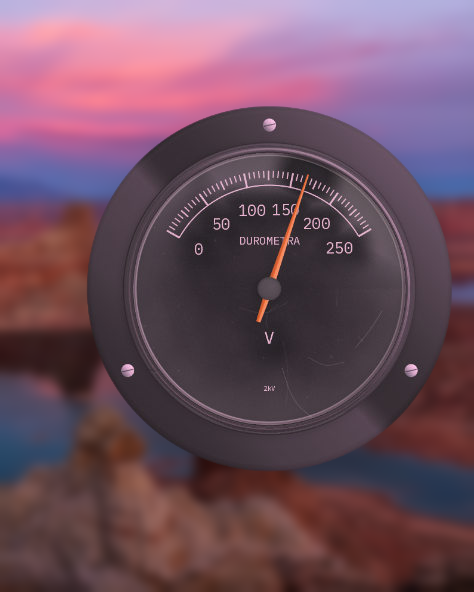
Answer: value=165 unit=V
